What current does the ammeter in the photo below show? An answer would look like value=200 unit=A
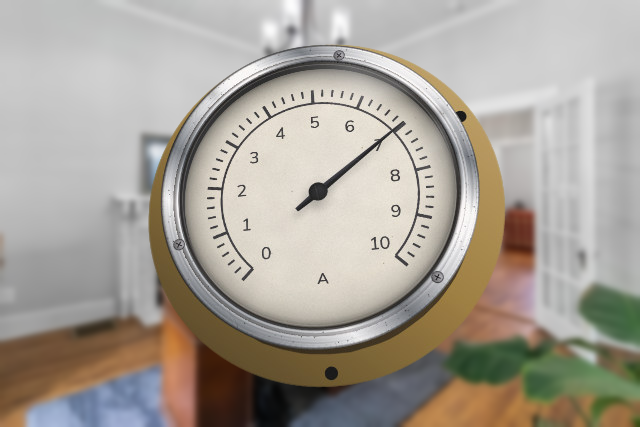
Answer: value=7 unit=A
